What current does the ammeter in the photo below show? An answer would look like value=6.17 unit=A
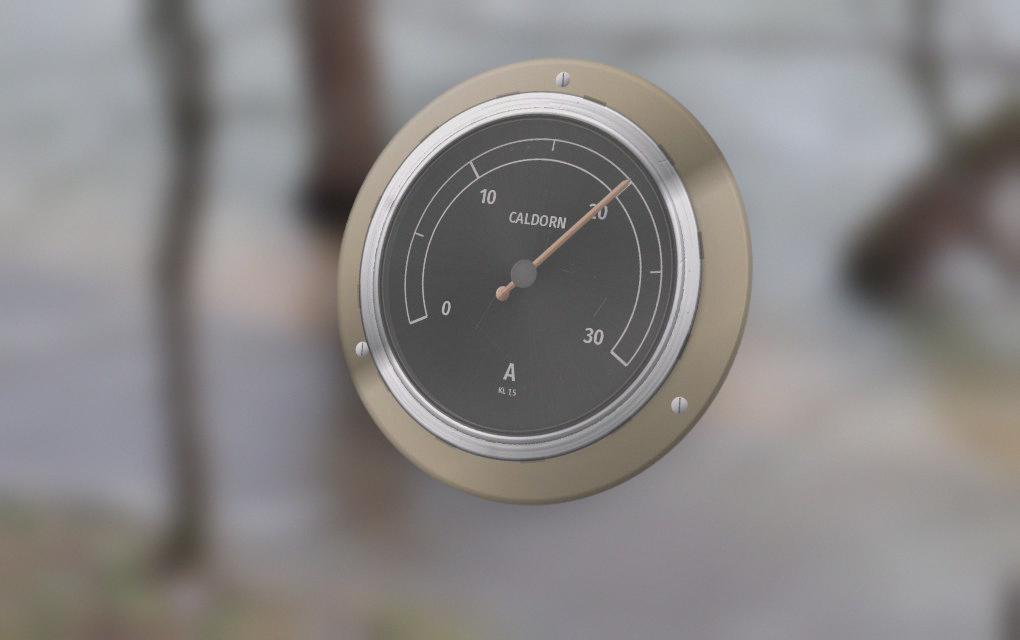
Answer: value=20 unit=A
